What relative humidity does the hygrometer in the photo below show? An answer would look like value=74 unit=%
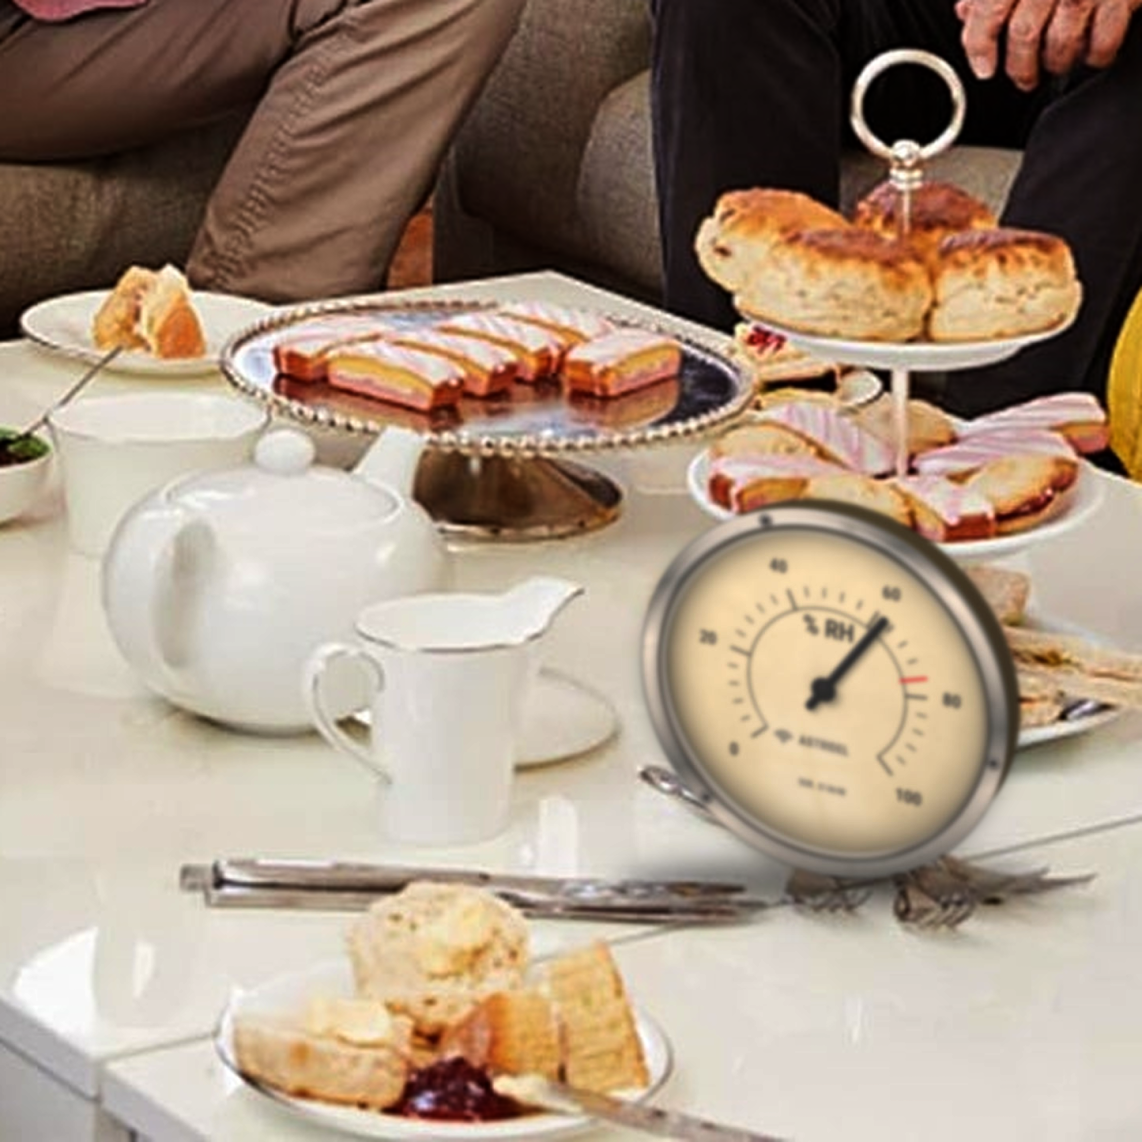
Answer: value=62 unit=%
